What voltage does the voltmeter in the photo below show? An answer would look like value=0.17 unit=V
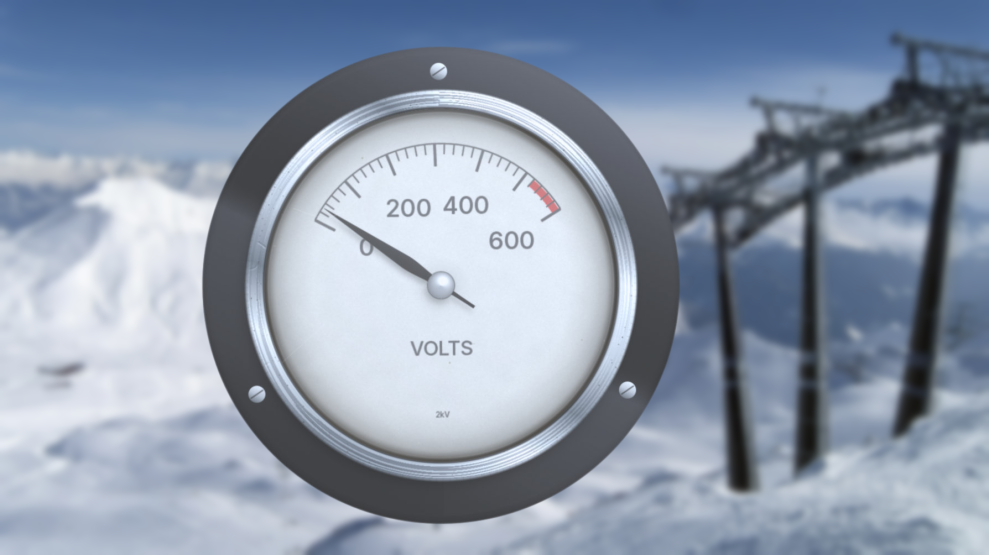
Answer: value=30 unit=V
